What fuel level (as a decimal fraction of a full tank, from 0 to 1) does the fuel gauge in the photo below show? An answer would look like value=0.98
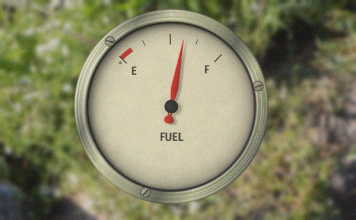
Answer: value=0.625
